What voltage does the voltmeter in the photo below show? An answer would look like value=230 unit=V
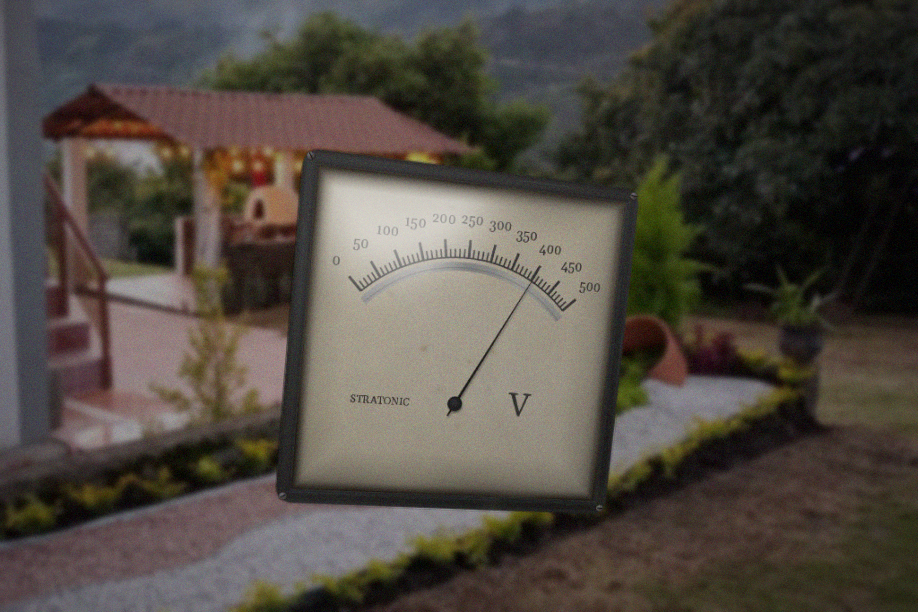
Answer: value=400 unit=V
